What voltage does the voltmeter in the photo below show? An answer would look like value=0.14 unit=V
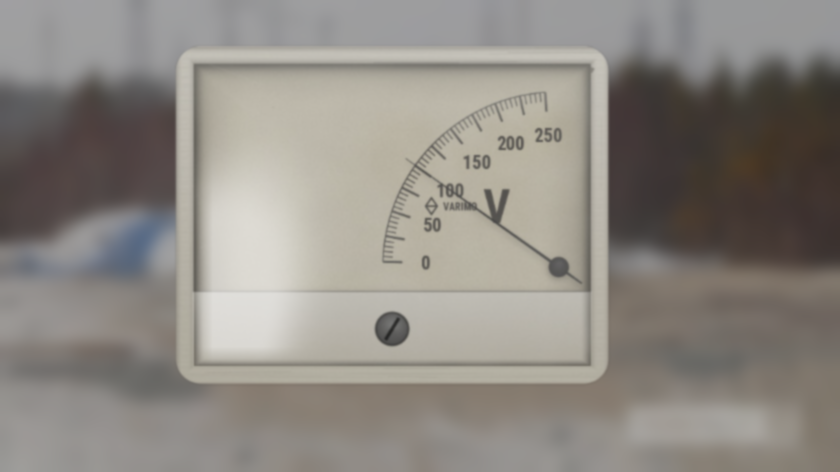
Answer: value=100 unit=V
